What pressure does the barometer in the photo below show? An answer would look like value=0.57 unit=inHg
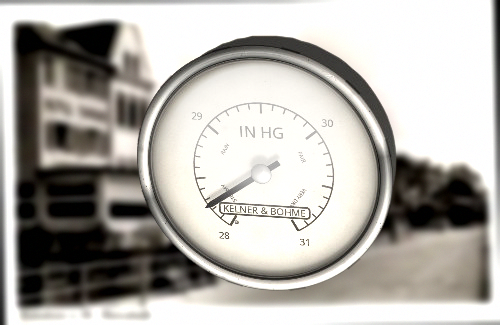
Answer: value=28.25 unit=inHg
